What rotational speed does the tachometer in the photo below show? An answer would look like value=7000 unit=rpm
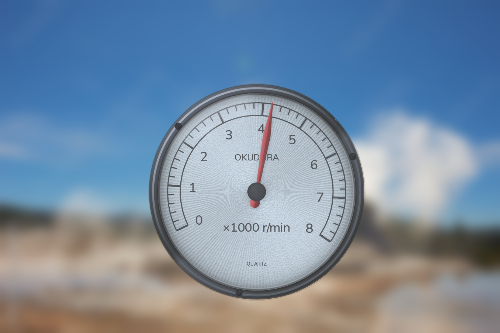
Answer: value=4200 unit=rpm
